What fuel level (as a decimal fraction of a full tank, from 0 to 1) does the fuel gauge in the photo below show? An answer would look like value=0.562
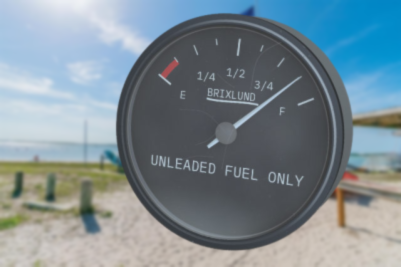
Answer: value=0.875
